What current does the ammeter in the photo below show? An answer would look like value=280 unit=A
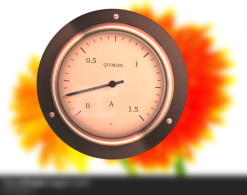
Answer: value=0.15 unit=A
